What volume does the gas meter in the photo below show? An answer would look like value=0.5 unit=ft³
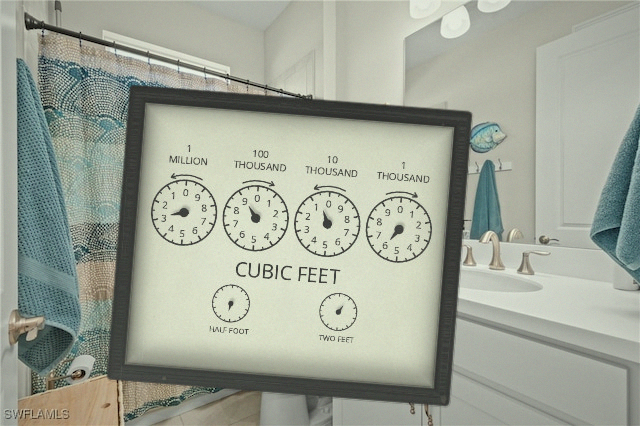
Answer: value=290600 unit=ft³
